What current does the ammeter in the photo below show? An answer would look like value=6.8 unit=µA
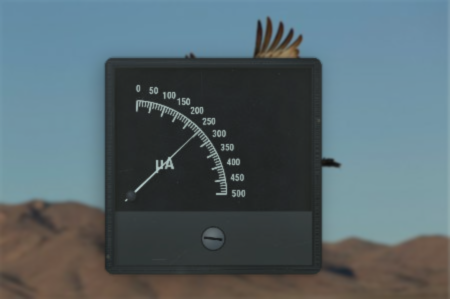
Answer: value=250 unit=µA
